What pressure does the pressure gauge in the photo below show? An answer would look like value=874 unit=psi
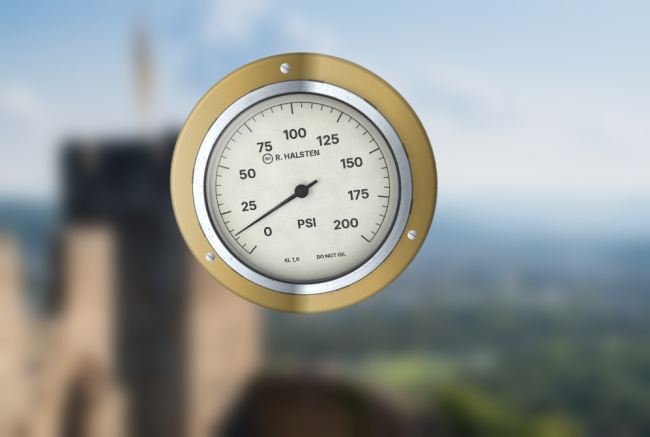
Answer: value=12.5 unit=psi
